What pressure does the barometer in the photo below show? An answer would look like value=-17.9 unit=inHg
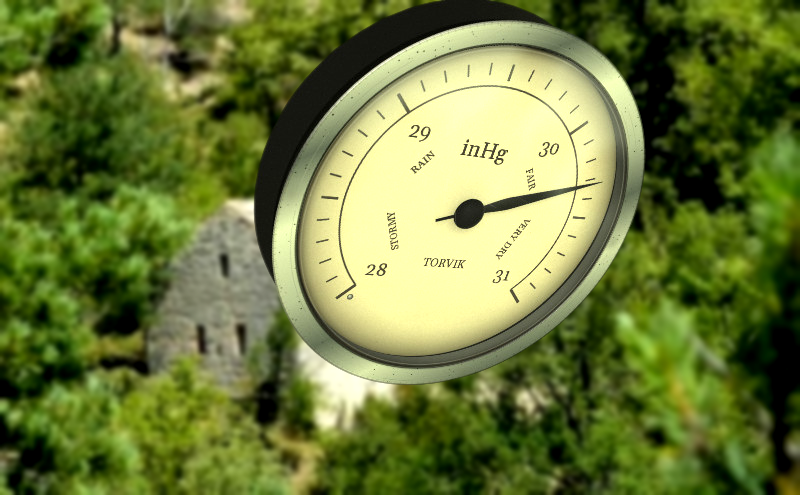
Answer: value=30.3 unit=inHg
